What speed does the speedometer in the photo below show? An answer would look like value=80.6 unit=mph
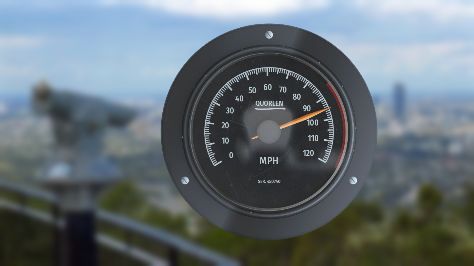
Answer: value=95 unit=mph
